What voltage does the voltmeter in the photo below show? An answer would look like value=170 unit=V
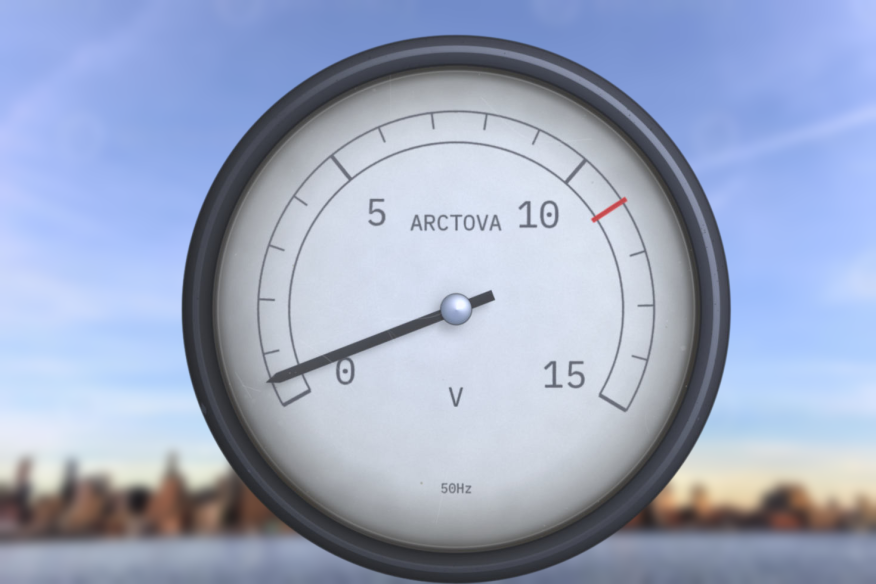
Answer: value=0.5 unit=V
